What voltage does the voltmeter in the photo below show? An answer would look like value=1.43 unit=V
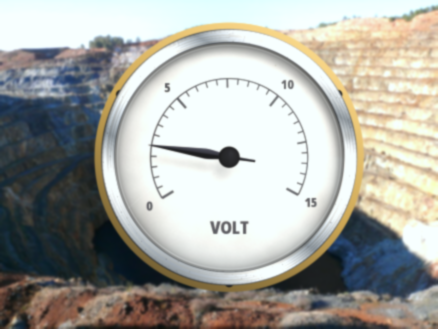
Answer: value=2.5 unit=V
